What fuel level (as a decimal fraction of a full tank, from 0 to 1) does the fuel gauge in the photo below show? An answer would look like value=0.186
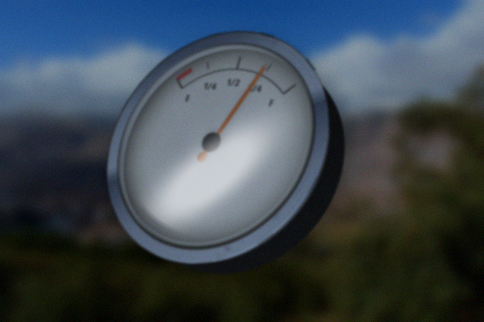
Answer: value=0.75
